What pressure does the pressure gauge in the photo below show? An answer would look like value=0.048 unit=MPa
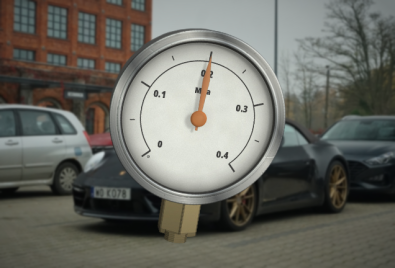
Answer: value=0.2 unit=MPa
